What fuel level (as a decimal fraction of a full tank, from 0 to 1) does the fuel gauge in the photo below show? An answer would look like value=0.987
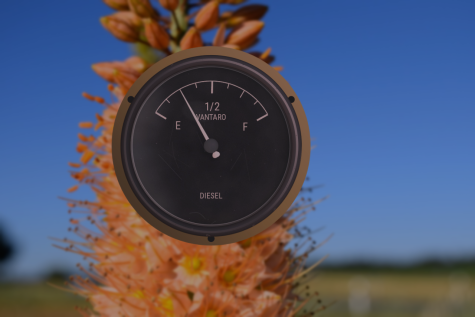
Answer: value=0.25
